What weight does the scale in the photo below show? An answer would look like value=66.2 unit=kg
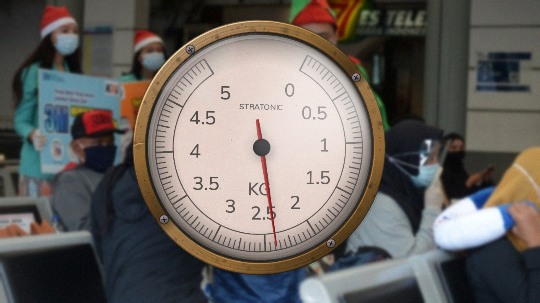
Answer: value=2.4 unit=kg
